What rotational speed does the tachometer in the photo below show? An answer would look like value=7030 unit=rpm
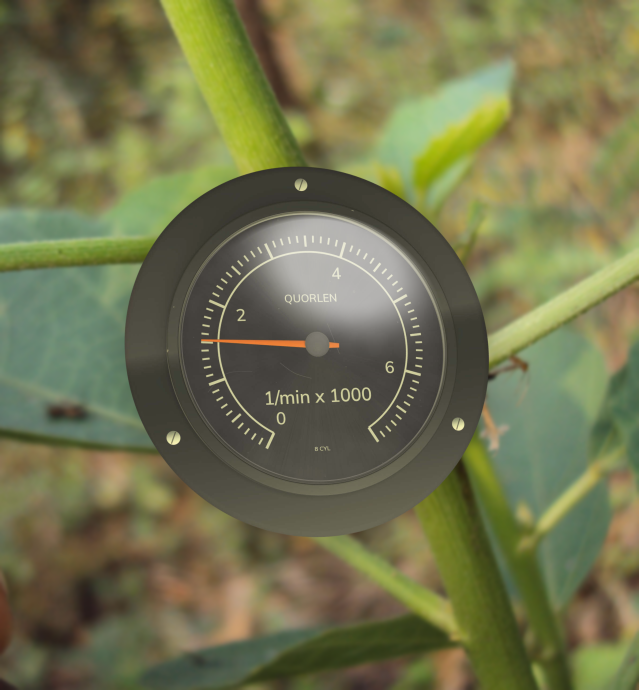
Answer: value=1500 unit=rpm
